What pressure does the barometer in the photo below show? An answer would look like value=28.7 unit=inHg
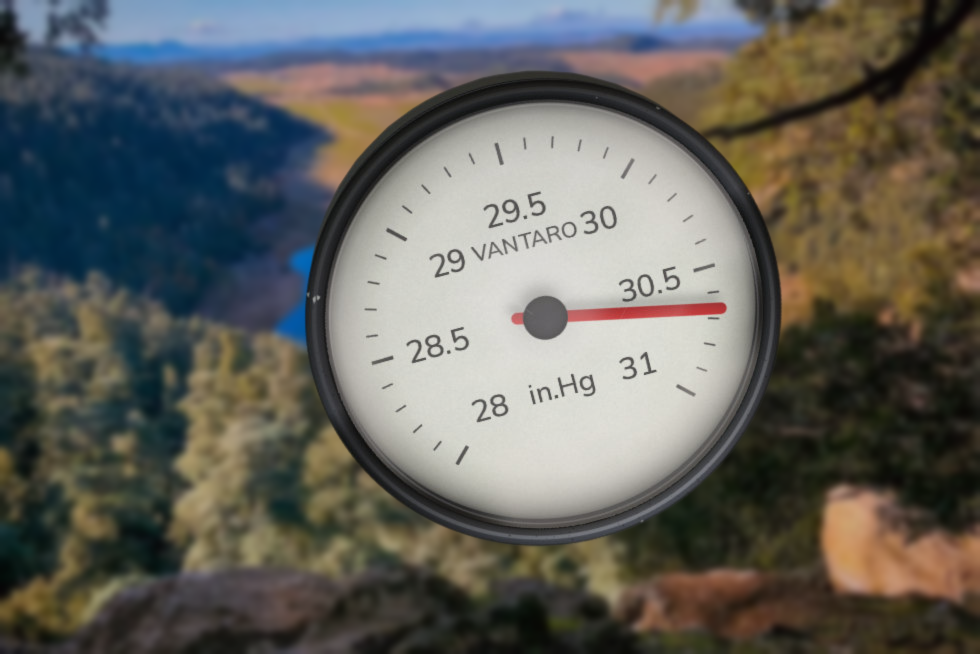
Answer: value=30.65 unit=inHg
